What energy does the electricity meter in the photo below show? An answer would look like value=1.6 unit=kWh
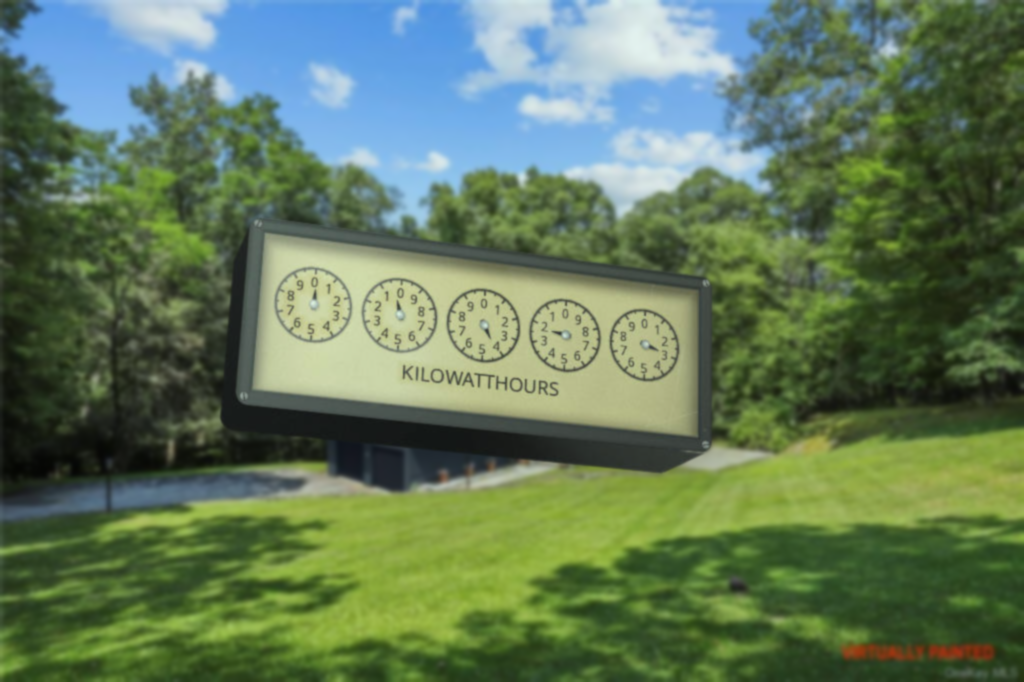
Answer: value=423 unit=kWh
